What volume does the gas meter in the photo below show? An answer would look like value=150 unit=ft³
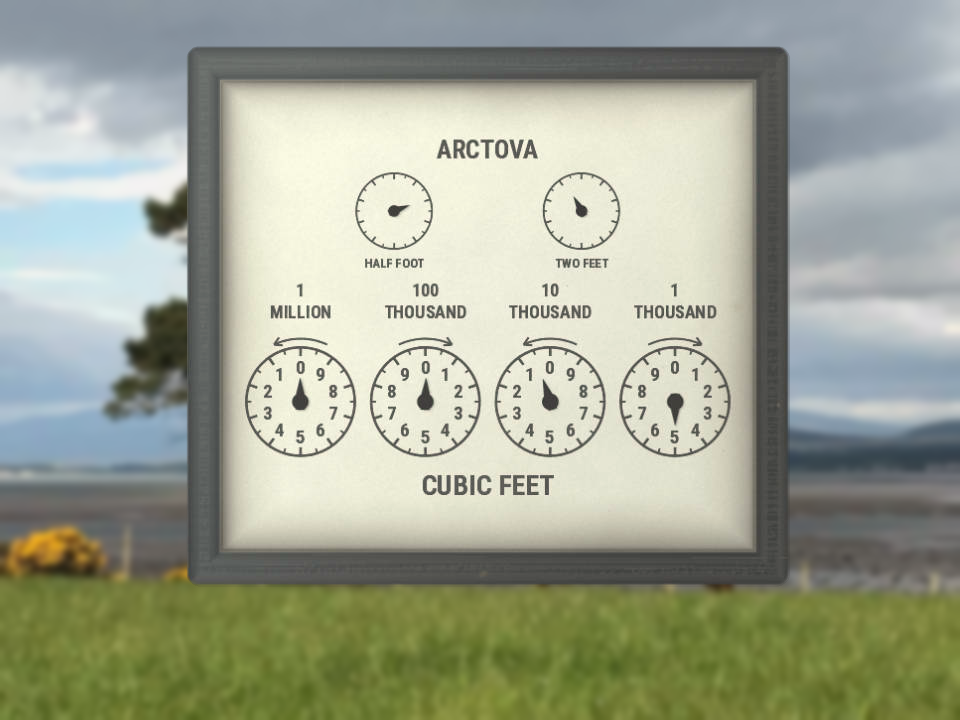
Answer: value=500 unit=ft³
